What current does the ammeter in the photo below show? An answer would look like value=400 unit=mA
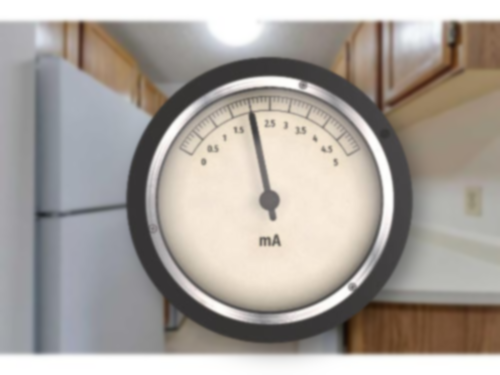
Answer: value=2 unit=mA
